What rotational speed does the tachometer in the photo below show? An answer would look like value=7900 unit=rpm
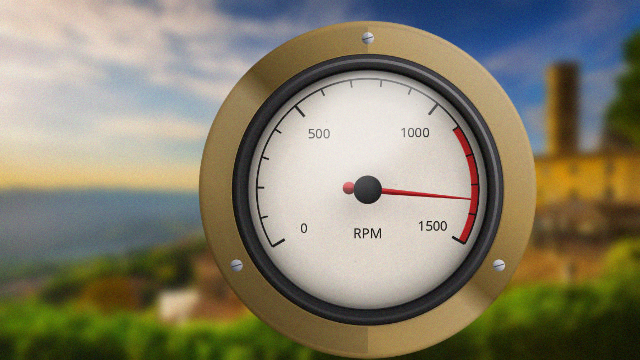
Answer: value=1350 unit=rpm
